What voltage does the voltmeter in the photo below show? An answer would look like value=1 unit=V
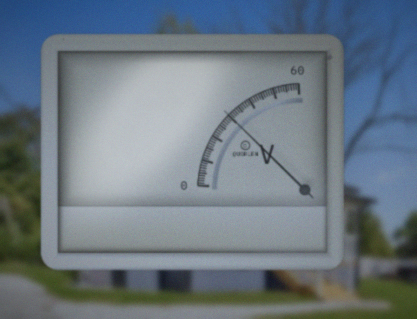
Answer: value=30 unit=V
